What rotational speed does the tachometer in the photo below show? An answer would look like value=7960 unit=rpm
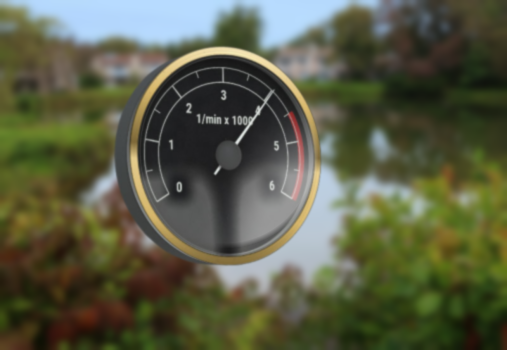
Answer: value=4000 unit=rpm
